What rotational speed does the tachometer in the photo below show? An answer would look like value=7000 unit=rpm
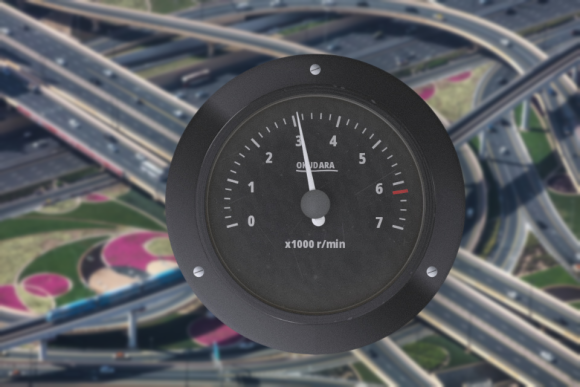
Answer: value=3100 unit=rpm
